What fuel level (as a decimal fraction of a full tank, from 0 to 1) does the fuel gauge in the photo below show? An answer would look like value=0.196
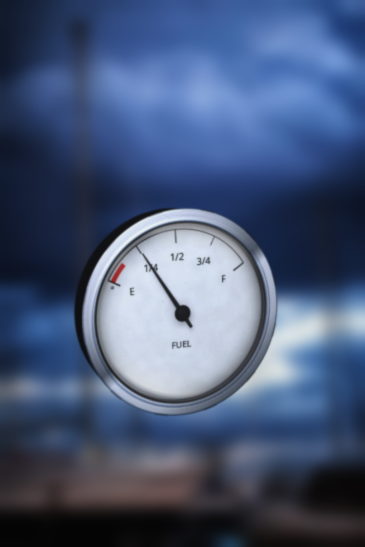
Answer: value=0.25
